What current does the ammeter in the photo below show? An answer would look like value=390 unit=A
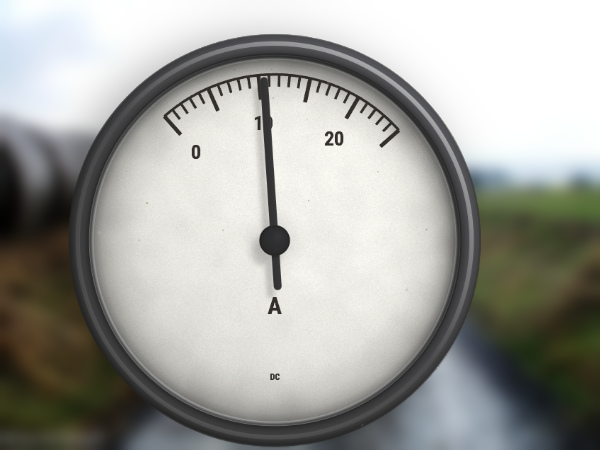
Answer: value=10.5 unit=A
